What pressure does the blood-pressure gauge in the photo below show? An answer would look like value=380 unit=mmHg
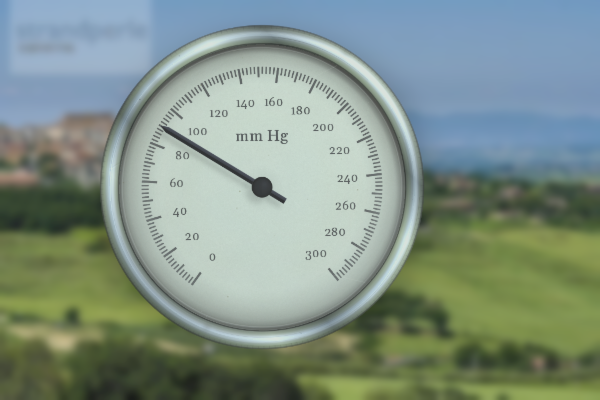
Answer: value=90 unit=mmHg
